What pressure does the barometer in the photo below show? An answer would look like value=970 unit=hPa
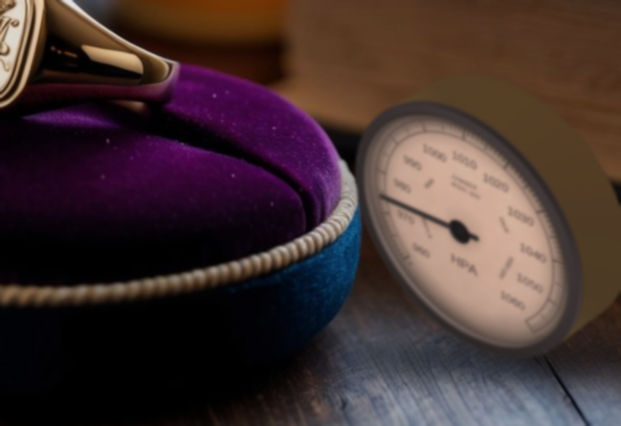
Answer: value=975 unit=hPa
